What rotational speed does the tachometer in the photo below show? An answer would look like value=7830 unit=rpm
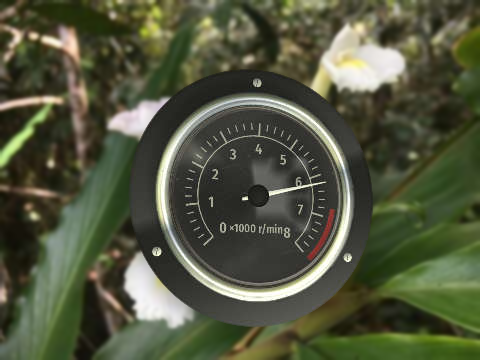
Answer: value=6200 unit=rpm
